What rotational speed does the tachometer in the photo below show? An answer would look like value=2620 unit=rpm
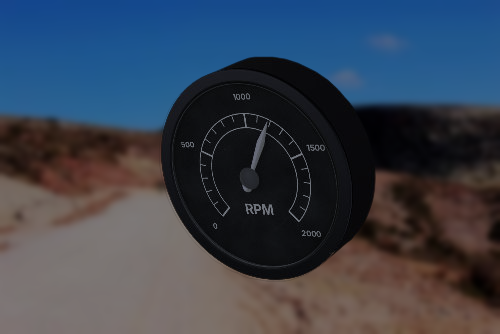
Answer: value=1200 unit=rpm
